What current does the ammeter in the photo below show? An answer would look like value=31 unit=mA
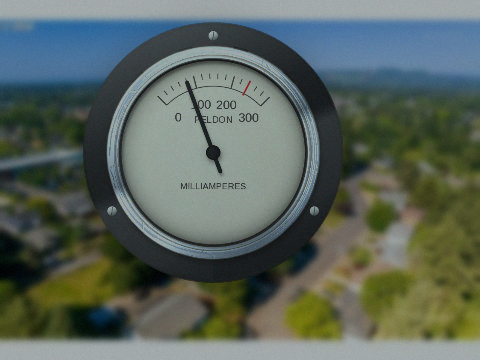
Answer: value=80 unit=mA
